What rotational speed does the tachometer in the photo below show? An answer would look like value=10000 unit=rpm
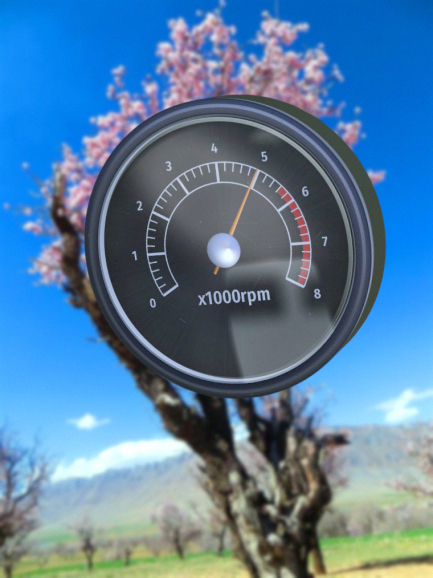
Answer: value=5000 unit=rpm
